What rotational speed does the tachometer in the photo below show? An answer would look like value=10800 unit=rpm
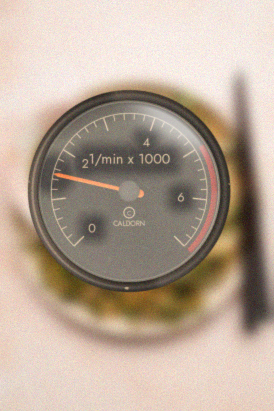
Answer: value=1500 unit=rpm
